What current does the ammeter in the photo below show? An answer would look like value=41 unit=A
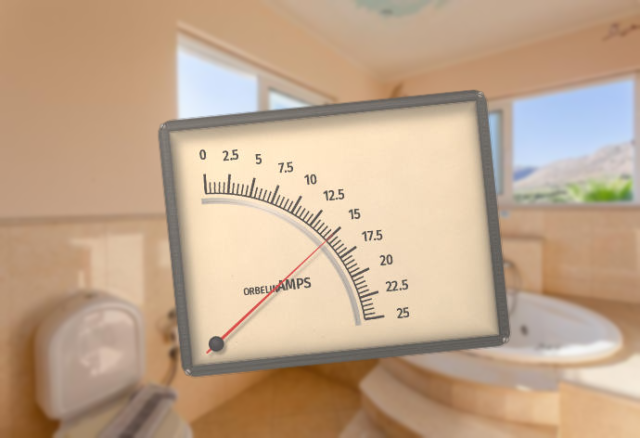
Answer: value=15 unit=A
